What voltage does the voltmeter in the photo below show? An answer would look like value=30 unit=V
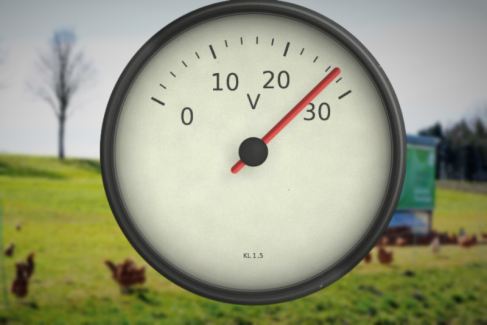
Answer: value=27 unit=V
